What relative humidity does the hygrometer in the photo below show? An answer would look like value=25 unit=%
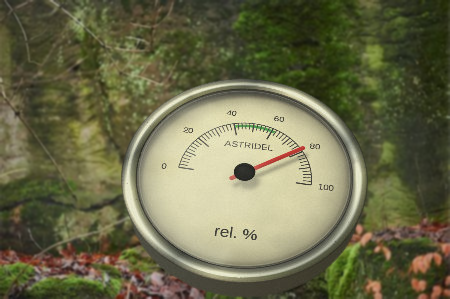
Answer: value=80 unit=%
